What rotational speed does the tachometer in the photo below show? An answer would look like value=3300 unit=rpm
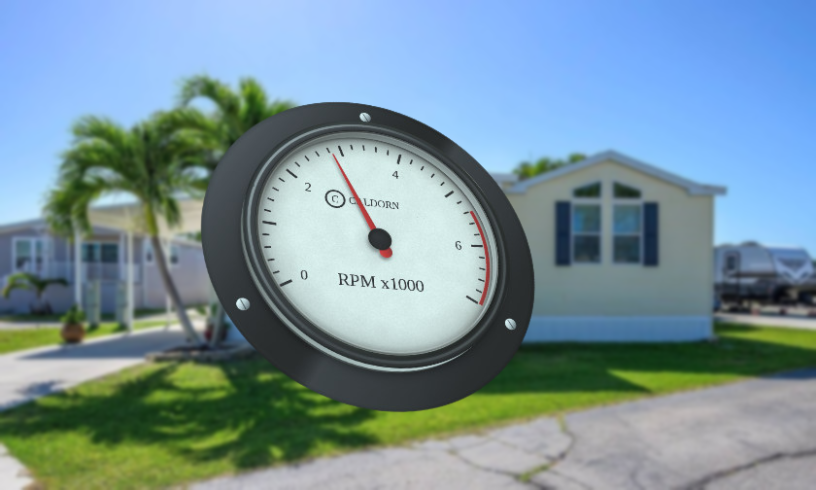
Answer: value=2800 unit=rpm
